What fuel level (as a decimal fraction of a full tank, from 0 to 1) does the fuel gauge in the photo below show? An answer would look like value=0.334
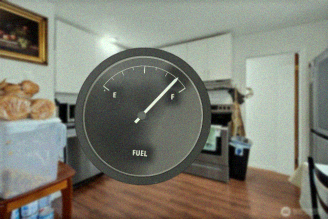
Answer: value=0.875
